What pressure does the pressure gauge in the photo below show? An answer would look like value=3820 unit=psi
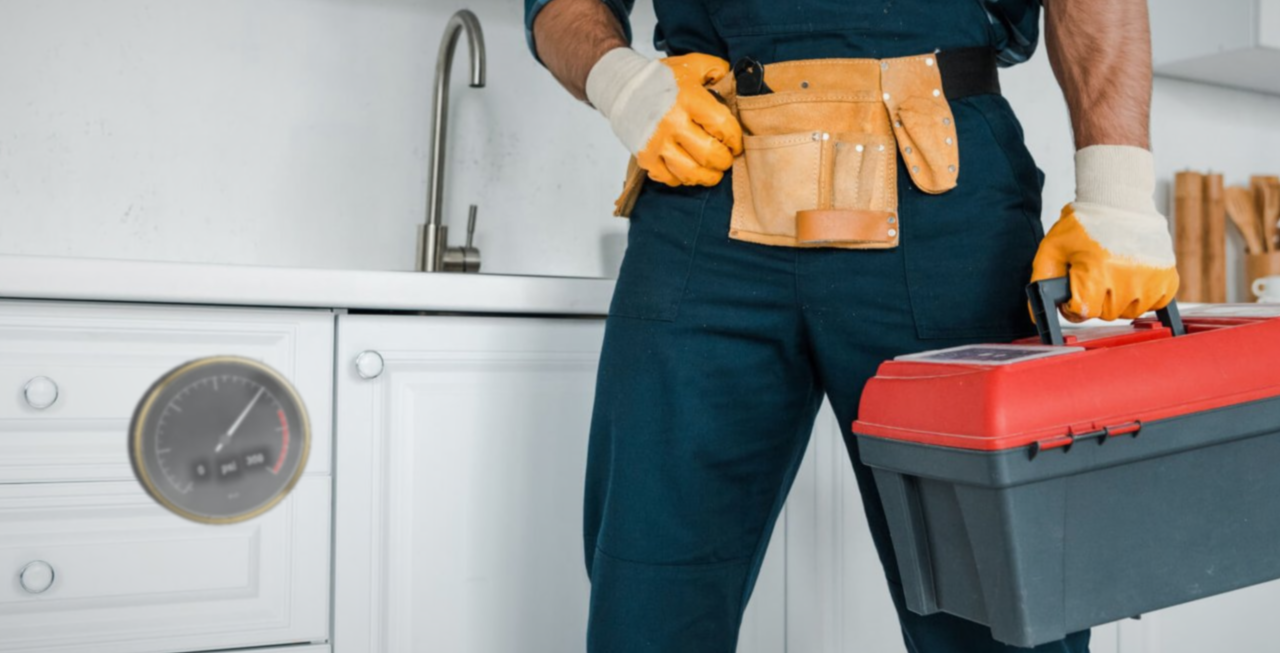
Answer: value=200 unit=psi
